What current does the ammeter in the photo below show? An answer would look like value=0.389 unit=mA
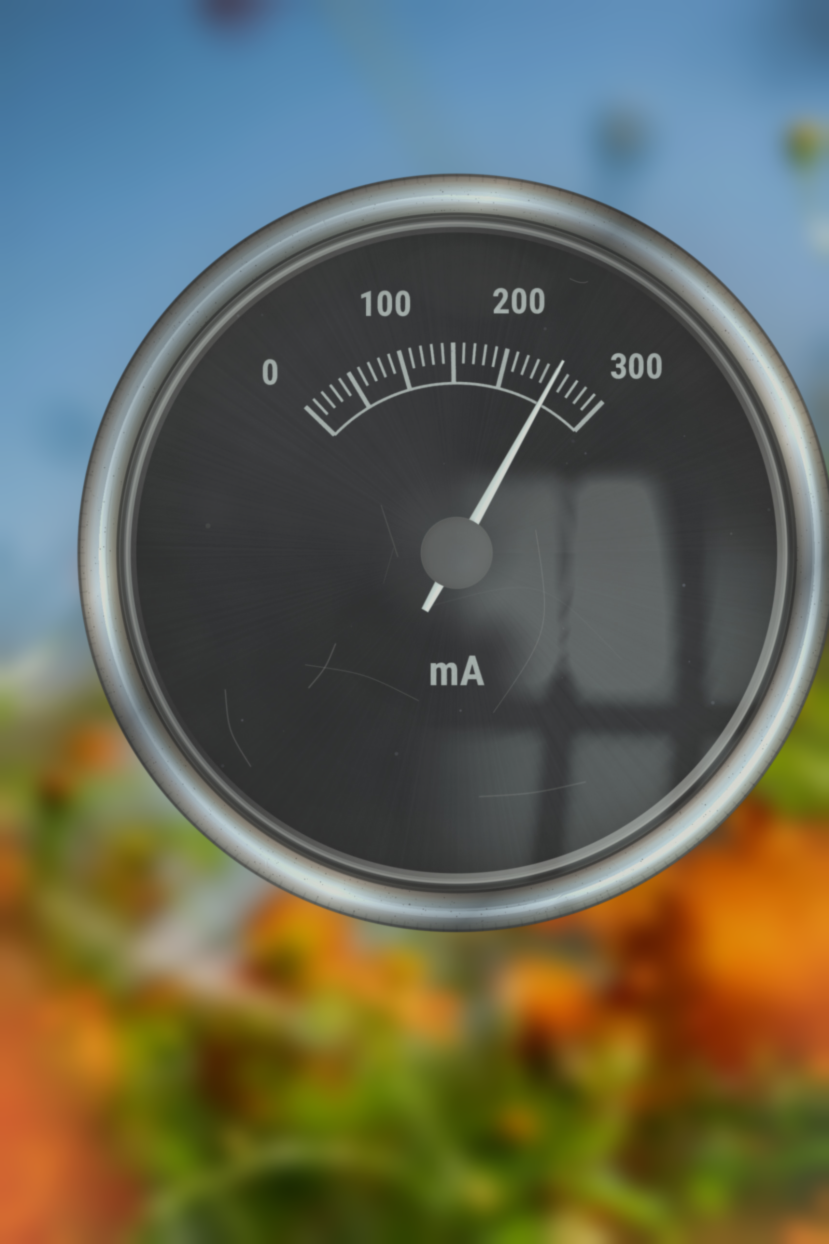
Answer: value=250 unit=mA
